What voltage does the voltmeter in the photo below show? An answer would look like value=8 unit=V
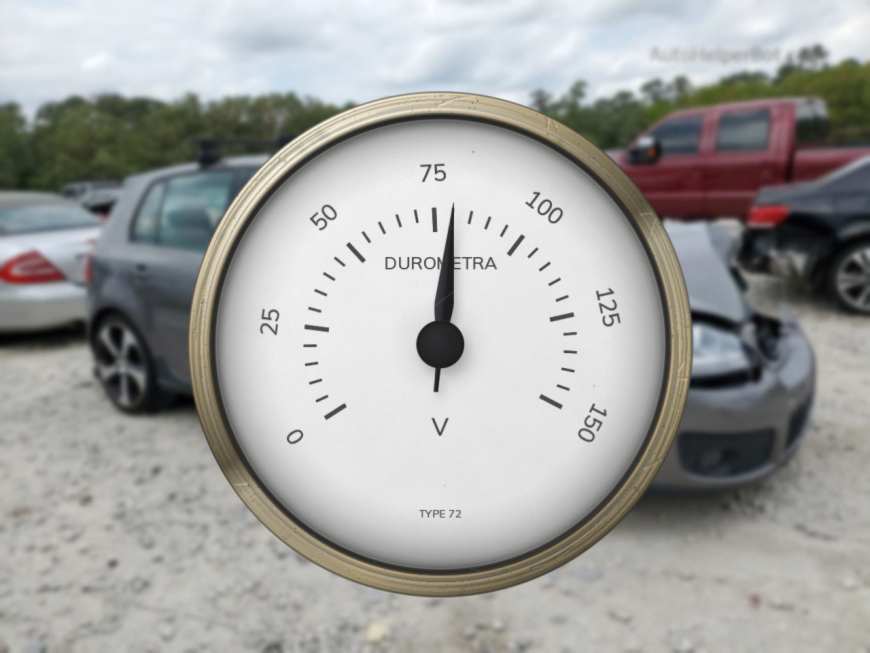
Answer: value=80 unit=V
